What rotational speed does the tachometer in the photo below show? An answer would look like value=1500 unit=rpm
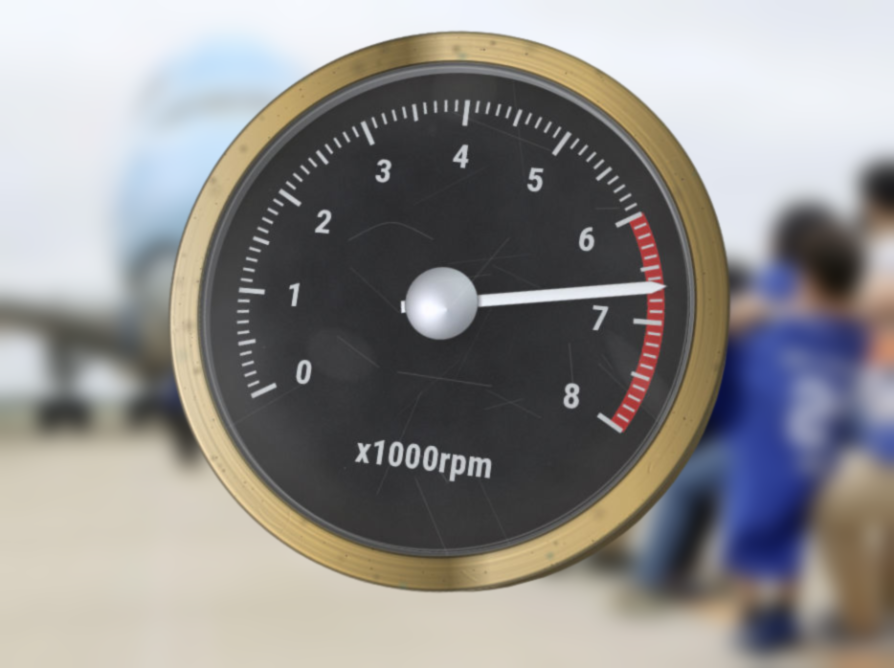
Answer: value=6700 unit=rpm
